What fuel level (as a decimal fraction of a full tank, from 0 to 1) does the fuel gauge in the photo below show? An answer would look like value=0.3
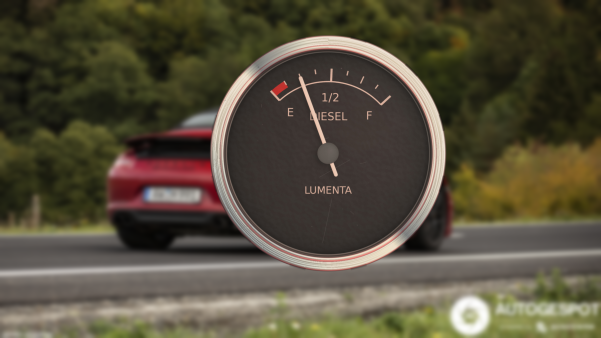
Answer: value=0.25
